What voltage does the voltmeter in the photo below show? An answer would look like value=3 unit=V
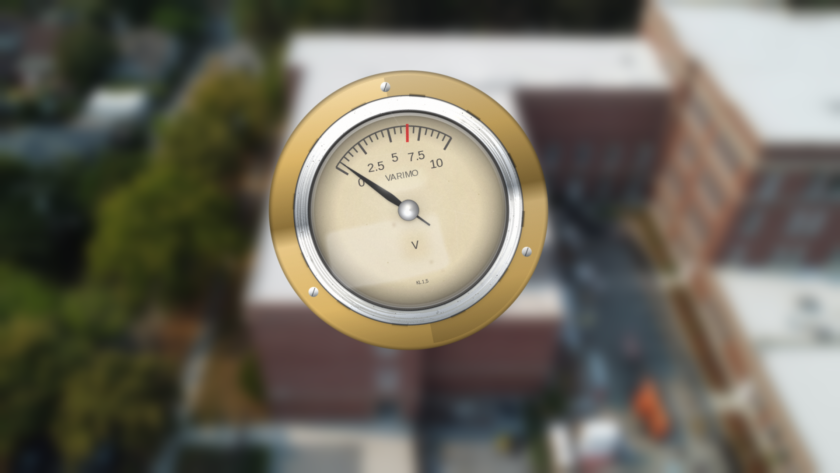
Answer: value=0.5 unit=V
